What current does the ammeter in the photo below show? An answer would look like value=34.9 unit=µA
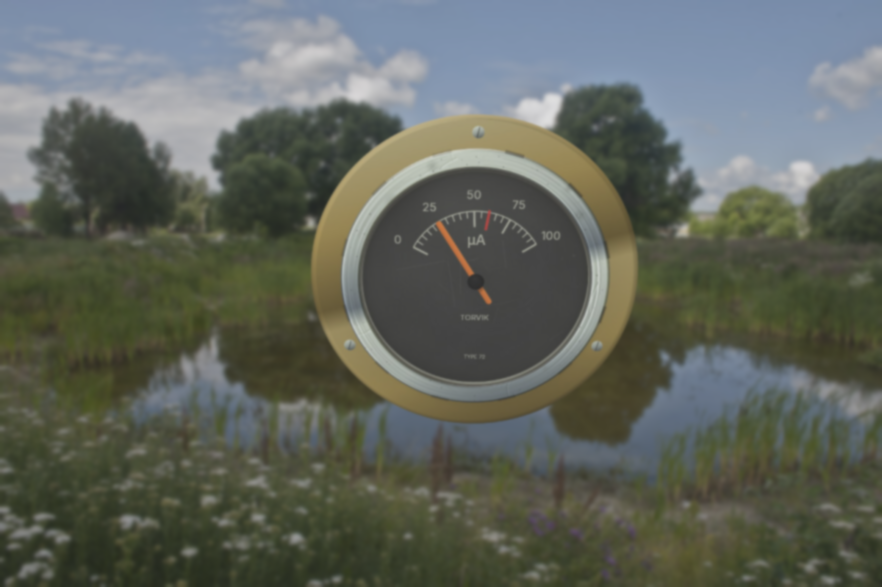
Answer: value=25 unit=µA
